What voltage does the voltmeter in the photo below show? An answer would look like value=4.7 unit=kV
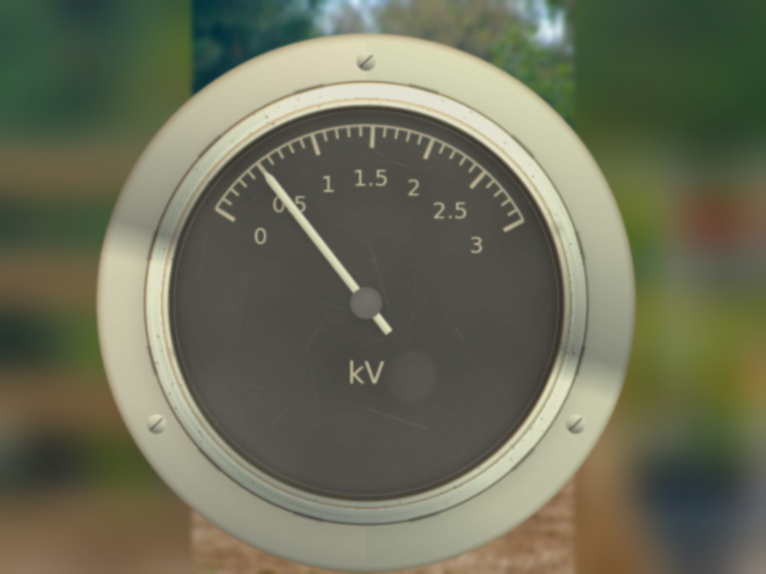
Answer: value=0.5 unit=kV
